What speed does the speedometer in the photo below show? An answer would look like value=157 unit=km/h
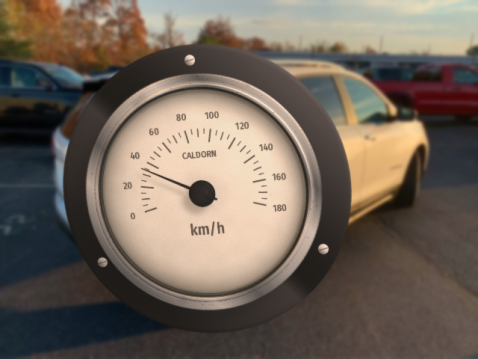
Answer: value=35 unit=km/h
